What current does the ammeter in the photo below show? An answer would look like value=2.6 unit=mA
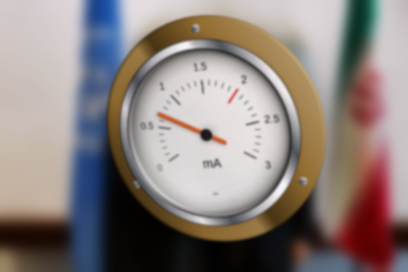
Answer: value=0.7 unit=mA
